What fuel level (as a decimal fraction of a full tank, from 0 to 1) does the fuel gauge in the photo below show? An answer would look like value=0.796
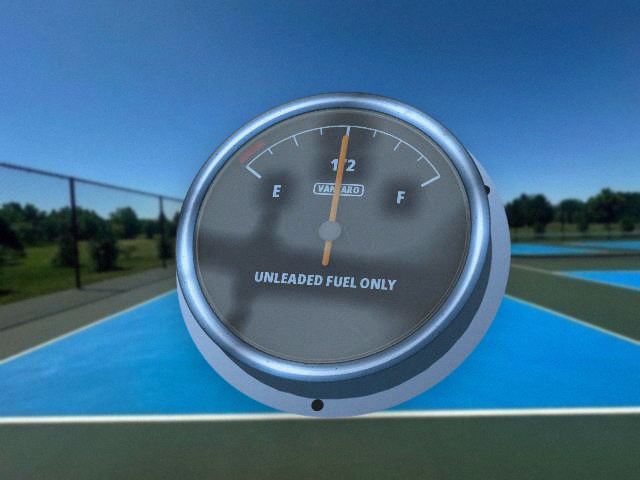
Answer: value=0.5
